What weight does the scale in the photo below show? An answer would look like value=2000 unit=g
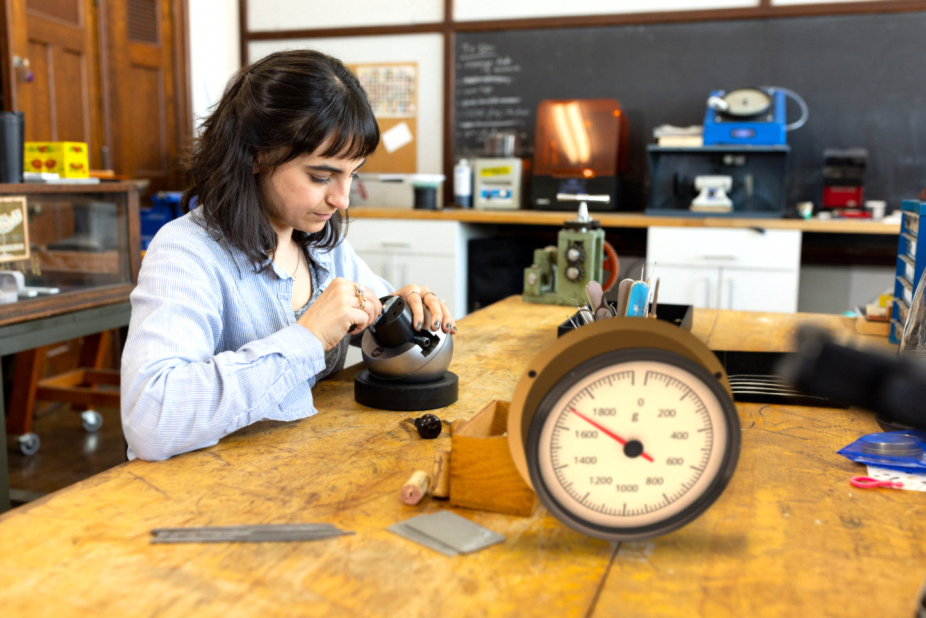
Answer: value=1700 unit=g
